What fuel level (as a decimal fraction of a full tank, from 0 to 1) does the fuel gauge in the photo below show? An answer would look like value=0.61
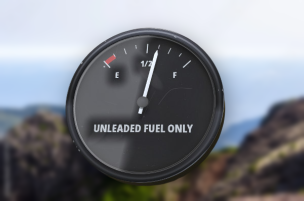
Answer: value=0.625
